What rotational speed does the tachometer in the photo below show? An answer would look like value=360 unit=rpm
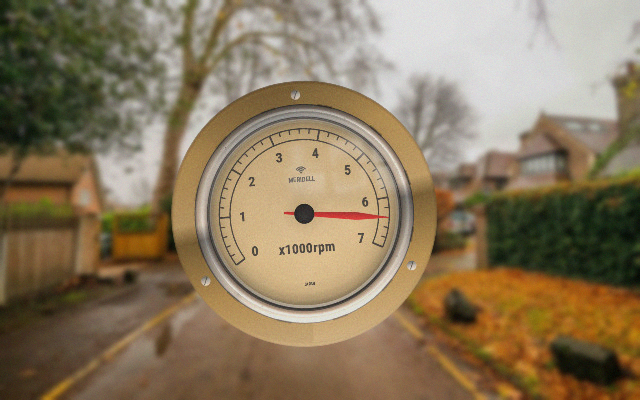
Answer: value=6400 unit=rpm
